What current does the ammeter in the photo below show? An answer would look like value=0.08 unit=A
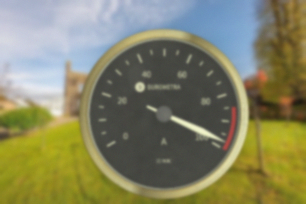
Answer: value=97.5 unit=A
